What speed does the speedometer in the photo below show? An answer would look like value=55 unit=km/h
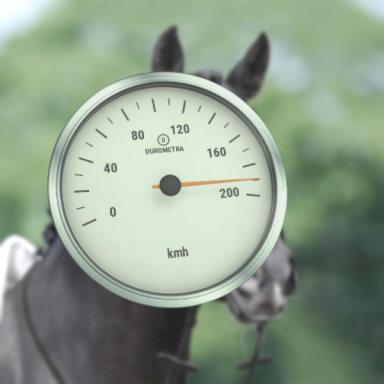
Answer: value=190 unit=km/h
